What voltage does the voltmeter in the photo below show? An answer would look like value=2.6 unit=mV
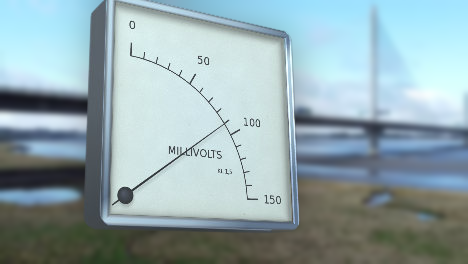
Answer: value=90 unit=mV
